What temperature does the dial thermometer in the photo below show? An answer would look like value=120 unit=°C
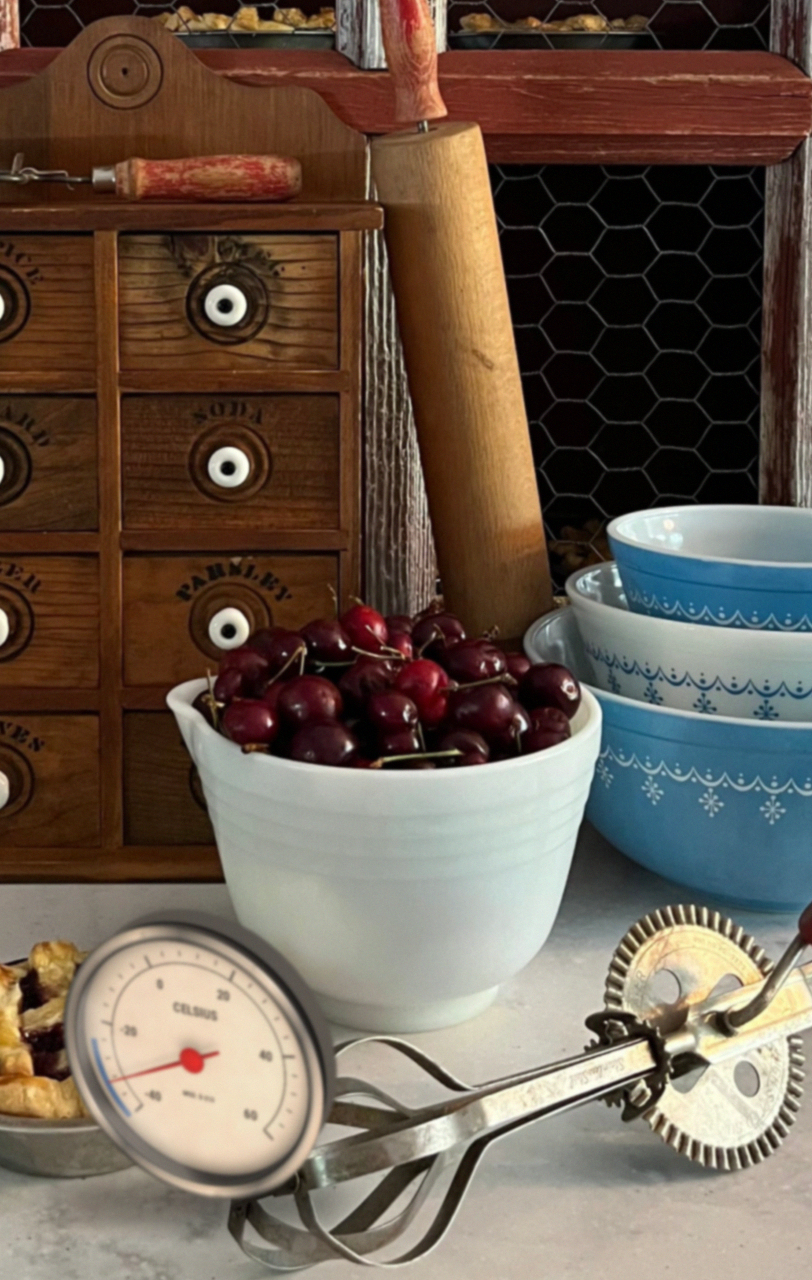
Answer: value=-32 unit=°C
